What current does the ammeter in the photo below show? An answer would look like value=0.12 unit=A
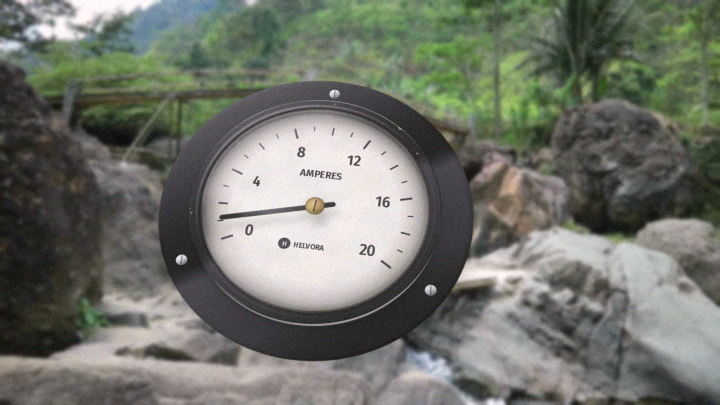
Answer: value=1 unit=A
